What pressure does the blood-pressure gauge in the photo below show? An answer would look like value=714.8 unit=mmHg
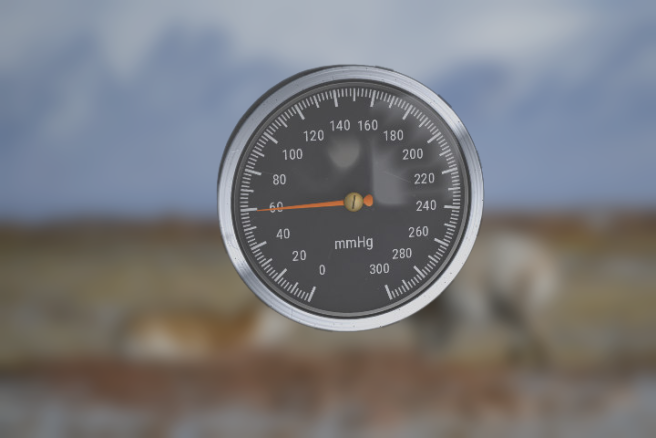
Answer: value=60 unit=mmHg
